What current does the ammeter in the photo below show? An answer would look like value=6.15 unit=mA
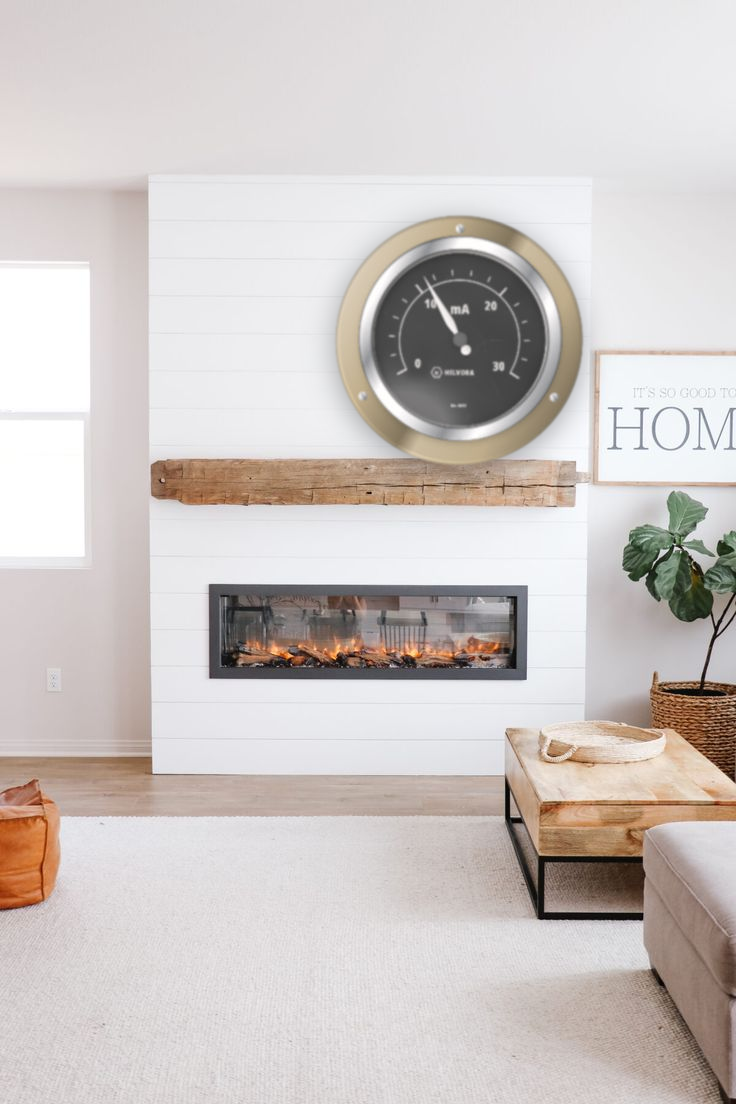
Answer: value=11 unit=mA
